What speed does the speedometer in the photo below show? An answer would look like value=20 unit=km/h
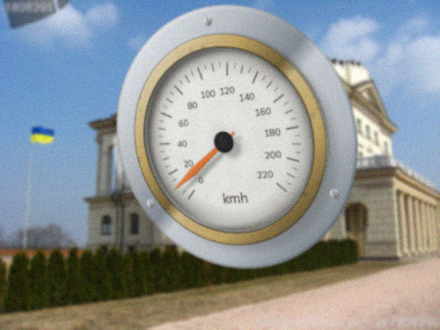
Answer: value=10 unit=km/h
